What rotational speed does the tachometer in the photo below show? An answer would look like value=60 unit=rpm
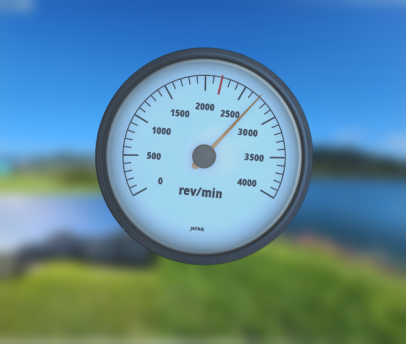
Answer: value=2700 unit=rpm
